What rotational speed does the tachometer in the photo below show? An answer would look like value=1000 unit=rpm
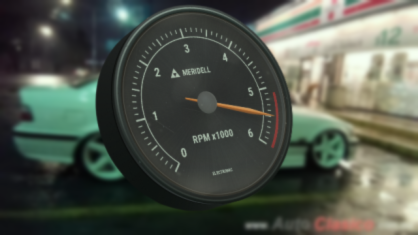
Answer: value=5500 unit=rpm
